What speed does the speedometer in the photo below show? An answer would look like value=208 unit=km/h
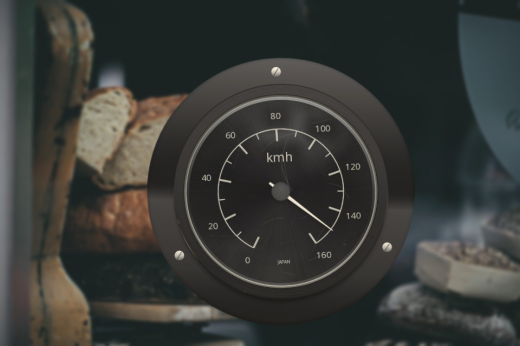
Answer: value=150 unit=km/h
